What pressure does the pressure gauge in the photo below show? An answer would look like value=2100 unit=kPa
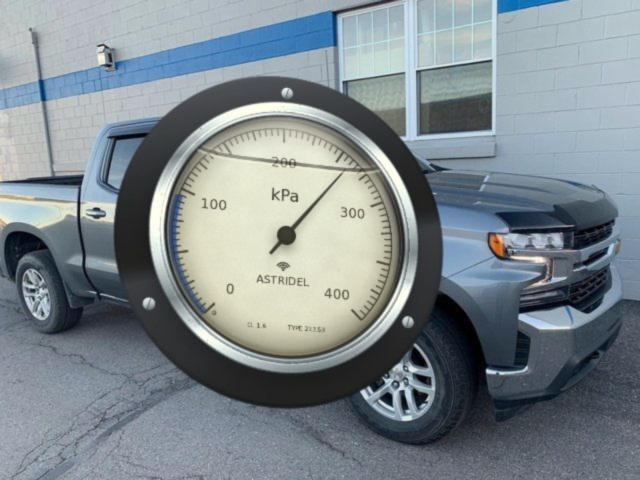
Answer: value=260 unit=kPa
